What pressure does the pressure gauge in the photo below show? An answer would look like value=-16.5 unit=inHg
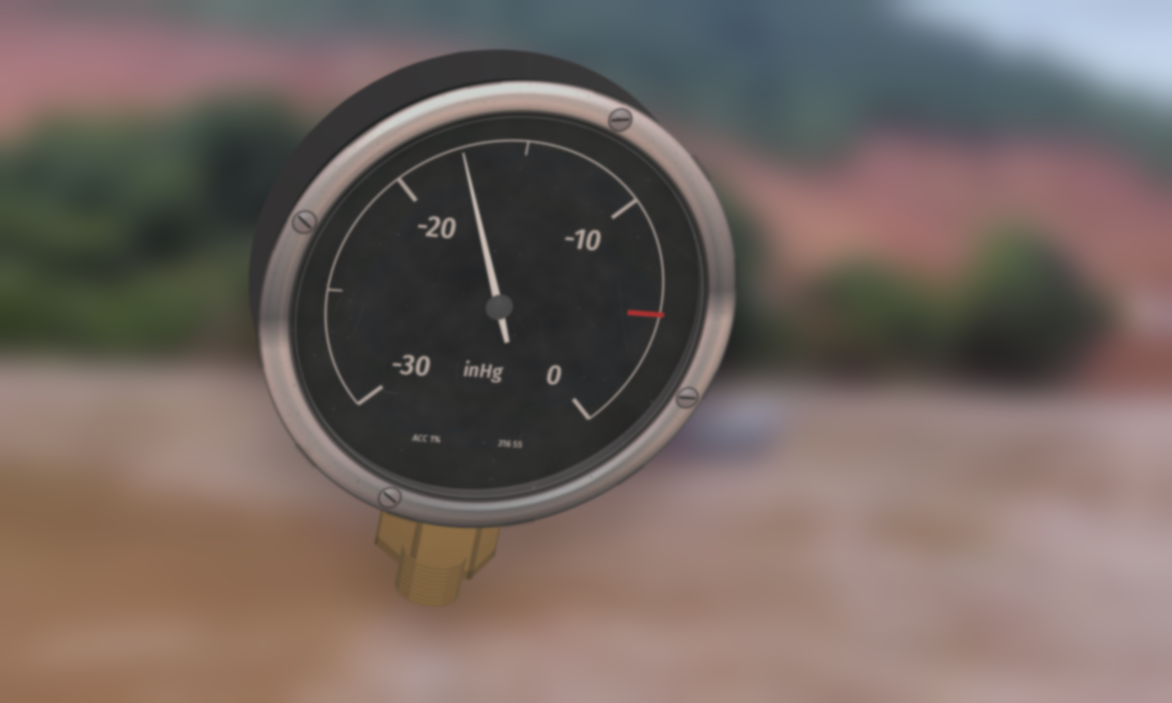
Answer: value=-17.5 unit=inHg
